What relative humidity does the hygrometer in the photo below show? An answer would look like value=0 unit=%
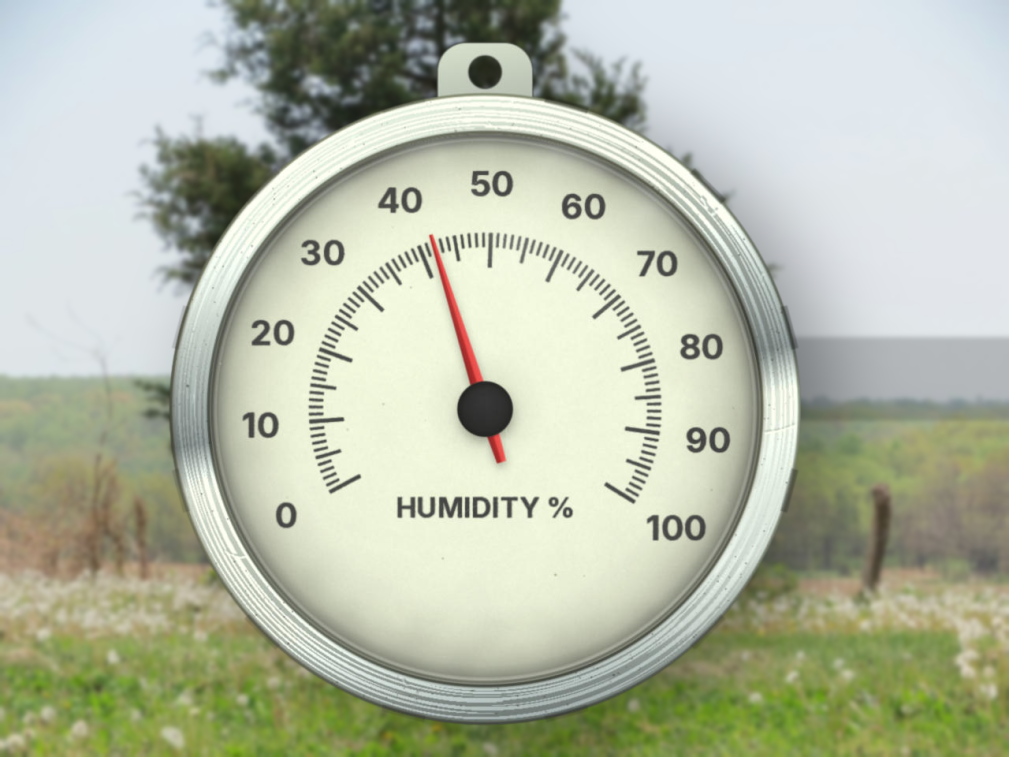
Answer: value=42 unit=%
